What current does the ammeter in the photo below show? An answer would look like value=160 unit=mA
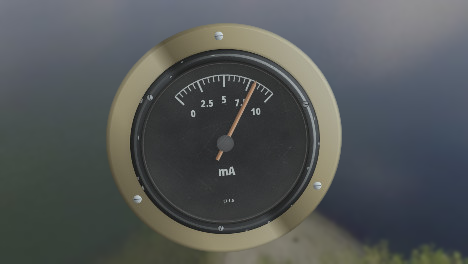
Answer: value=8 unit=mA
